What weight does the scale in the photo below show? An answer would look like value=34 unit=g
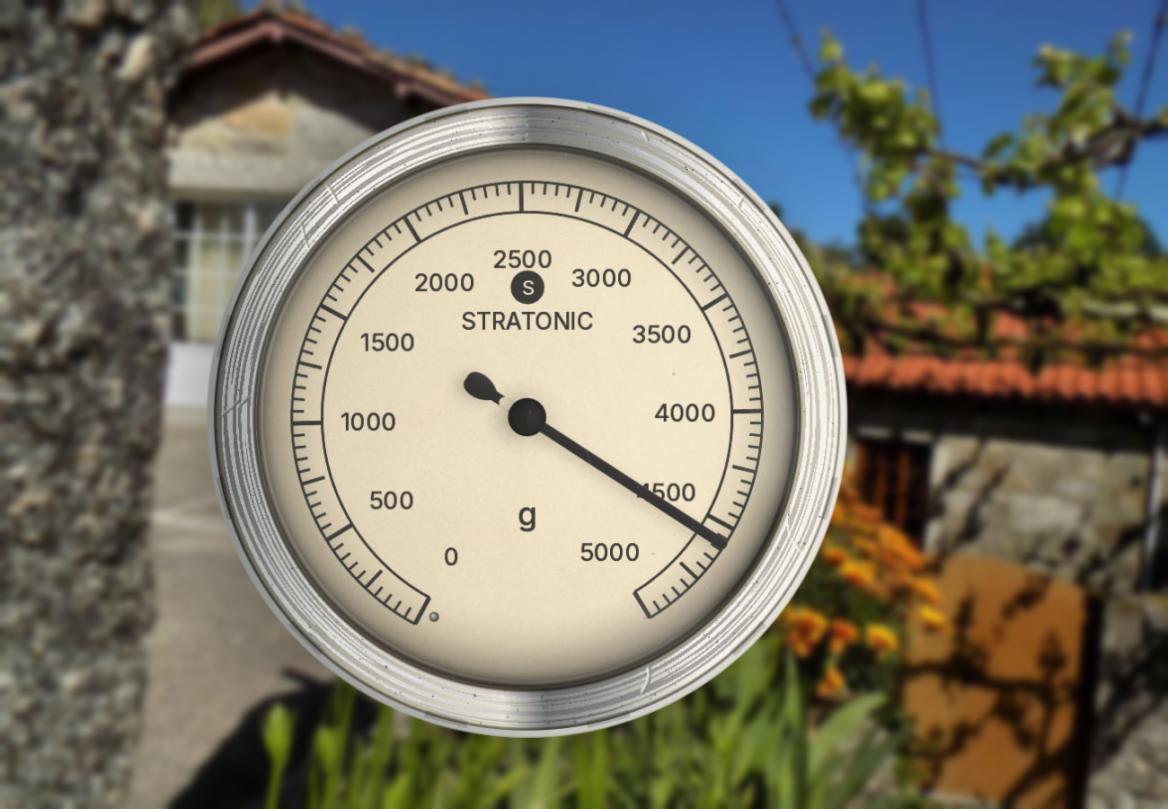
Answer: value=4575 unit=g
